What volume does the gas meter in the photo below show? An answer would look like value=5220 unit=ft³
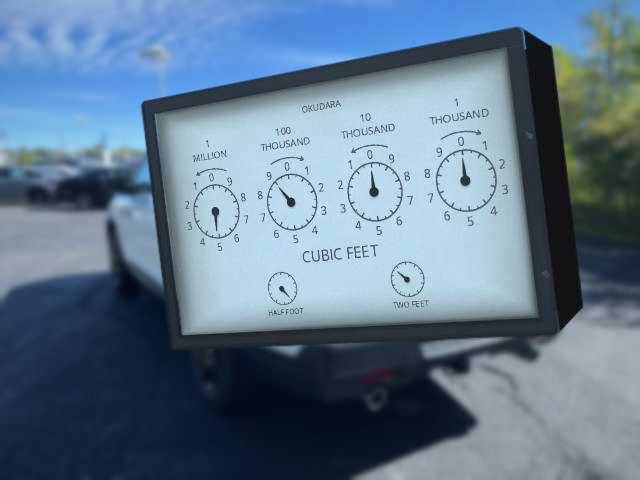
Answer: value=490000 unit=ft³
